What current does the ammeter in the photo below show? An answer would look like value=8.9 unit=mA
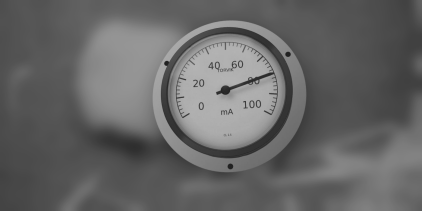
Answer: value=80 unit=mA
